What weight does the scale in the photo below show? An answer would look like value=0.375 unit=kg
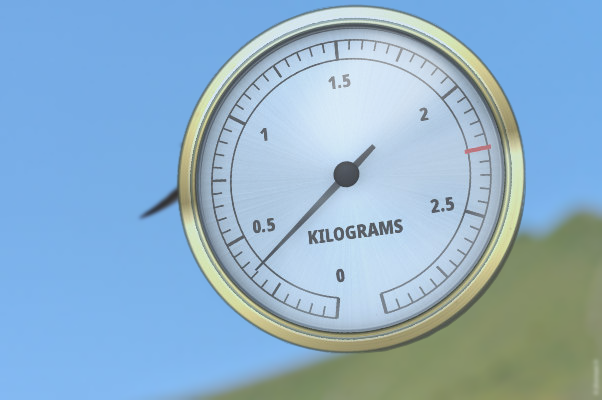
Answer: value=0.35 unit=kg
